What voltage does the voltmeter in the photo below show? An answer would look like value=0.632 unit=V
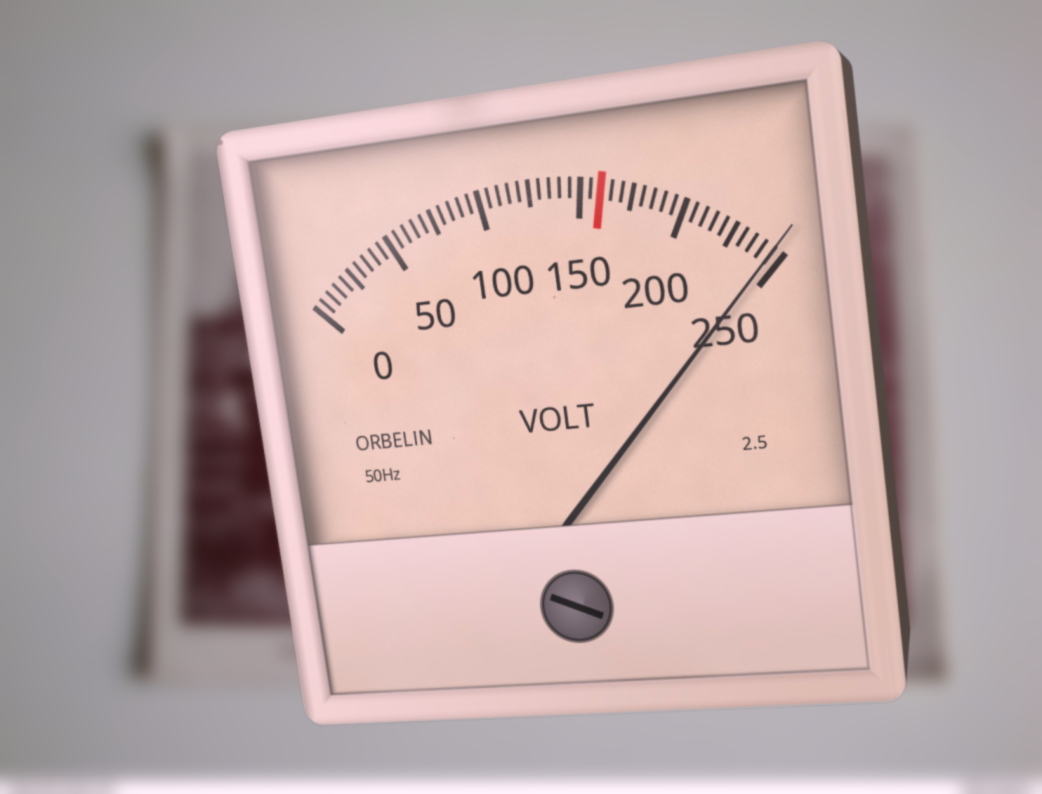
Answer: value=245 unit=V
